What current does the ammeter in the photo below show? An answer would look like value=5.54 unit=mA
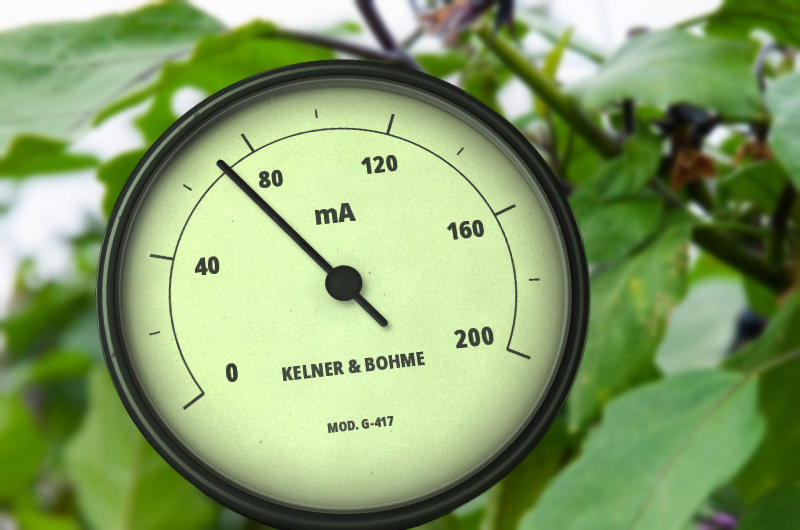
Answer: value=70 unit=mA
